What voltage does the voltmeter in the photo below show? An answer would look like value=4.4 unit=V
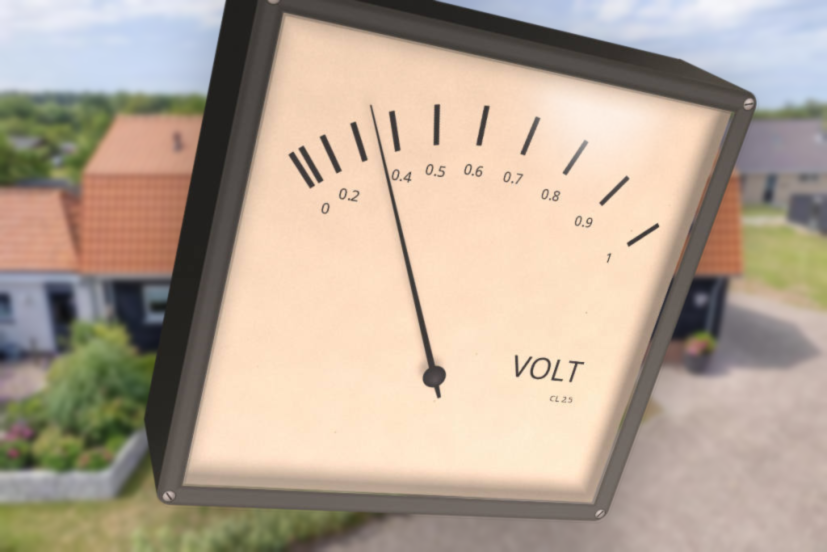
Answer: value=0.35 unit=V
